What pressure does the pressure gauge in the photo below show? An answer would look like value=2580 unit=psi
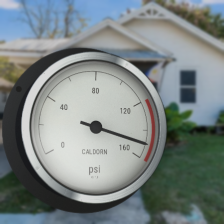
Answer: value=150 unit=psi
